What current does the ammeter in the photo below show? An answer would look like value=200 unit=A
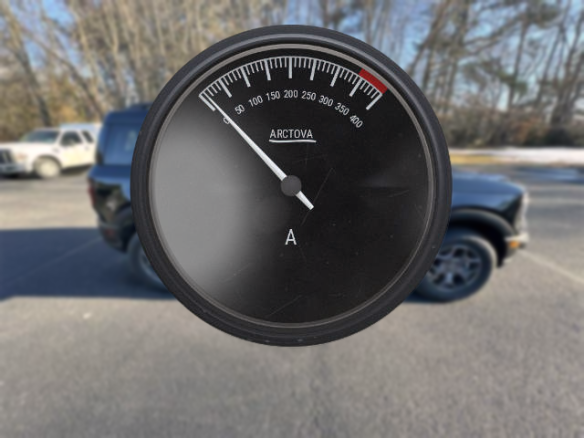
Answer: value=10 unit=A
